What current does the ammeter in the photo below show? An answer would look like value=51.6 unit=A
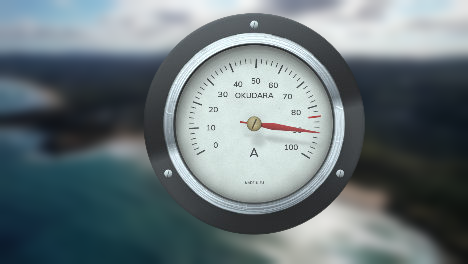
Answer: value=90 unit=A
